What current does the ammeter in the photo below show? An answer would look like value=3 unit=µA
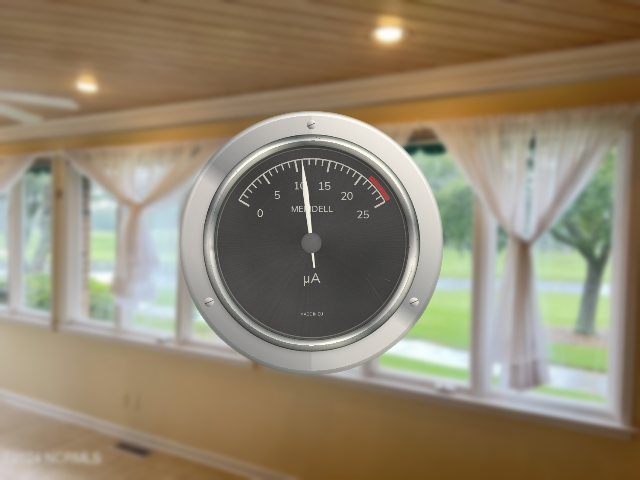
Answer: value=11 unit=µA
